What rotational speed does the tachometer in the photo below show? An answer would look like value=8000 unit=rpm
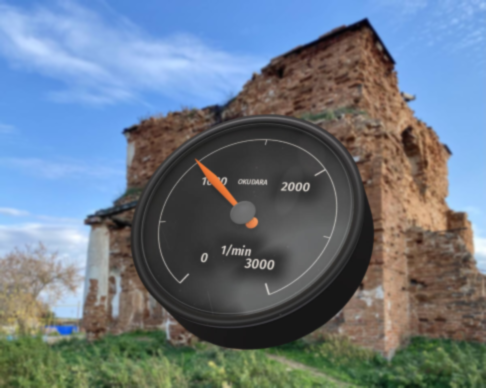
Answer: value=1000 unit=rpm
